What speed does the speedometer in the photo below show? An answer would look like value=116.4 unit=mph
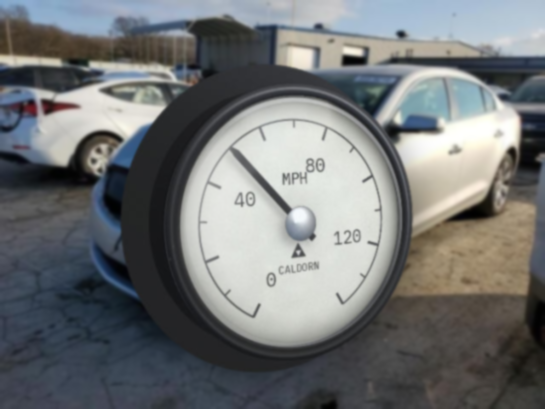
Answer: value=50 unit=mph
